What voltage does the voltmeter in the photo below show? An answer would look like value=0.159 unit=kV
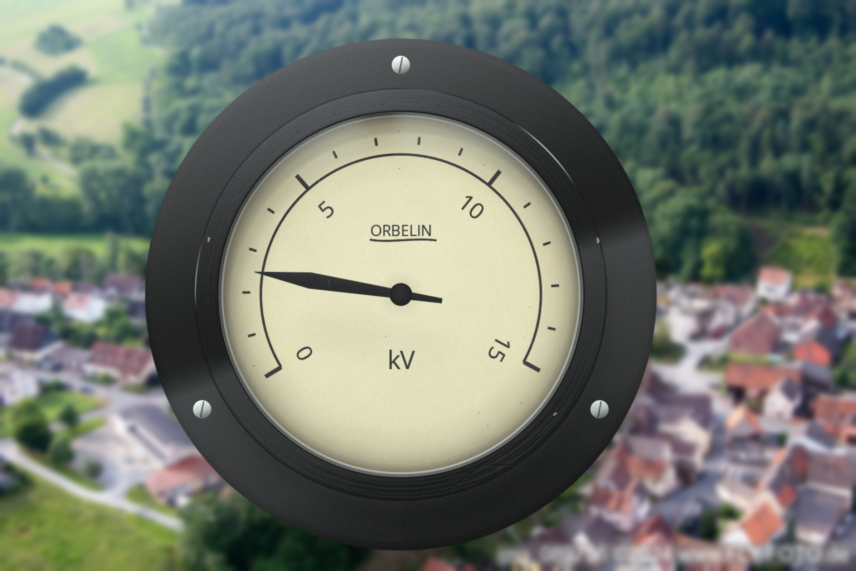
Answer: value=2.5 unit=kV
